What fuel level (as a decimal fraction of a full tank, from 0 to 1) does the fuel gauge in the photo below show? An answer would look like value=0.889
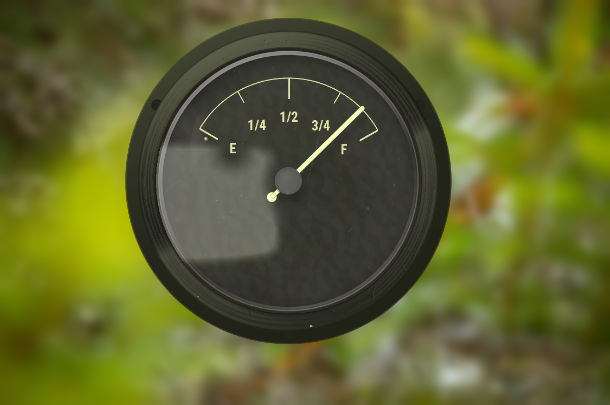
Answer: value=0.875
